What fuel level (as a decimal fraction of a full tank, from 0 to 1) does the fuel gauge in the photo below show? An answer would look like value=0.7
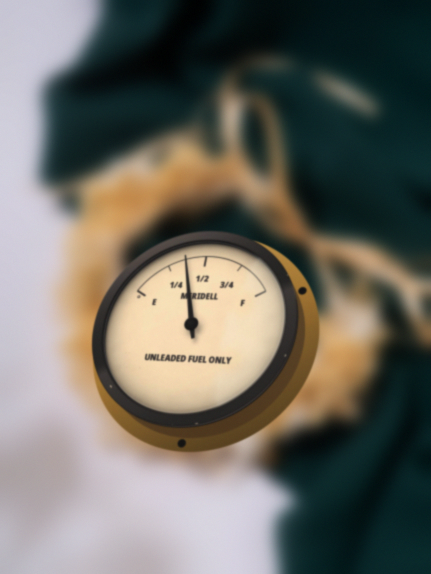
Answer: value=0.375
